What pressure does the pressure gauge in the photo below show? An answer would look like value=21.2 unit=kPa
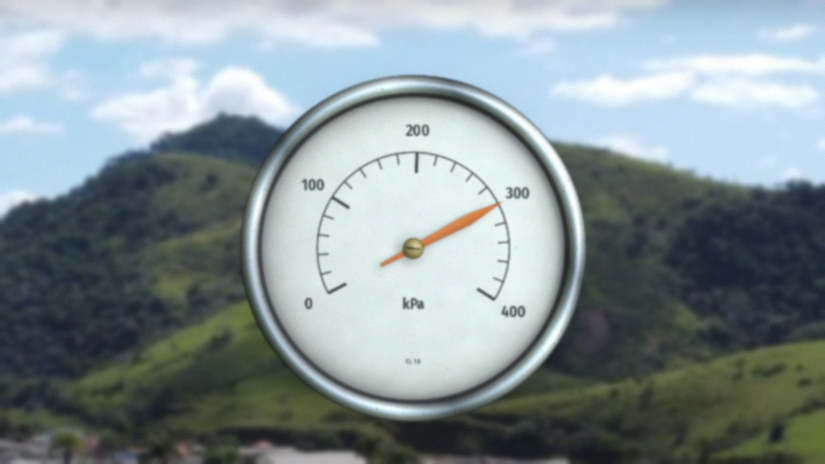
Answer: value=300 unit=kPa
